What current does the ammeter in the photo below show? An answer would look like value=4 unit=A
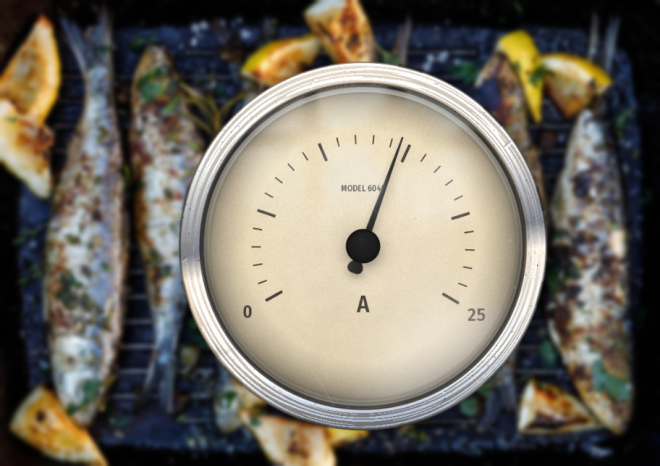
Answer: value=14.5 unit=A
